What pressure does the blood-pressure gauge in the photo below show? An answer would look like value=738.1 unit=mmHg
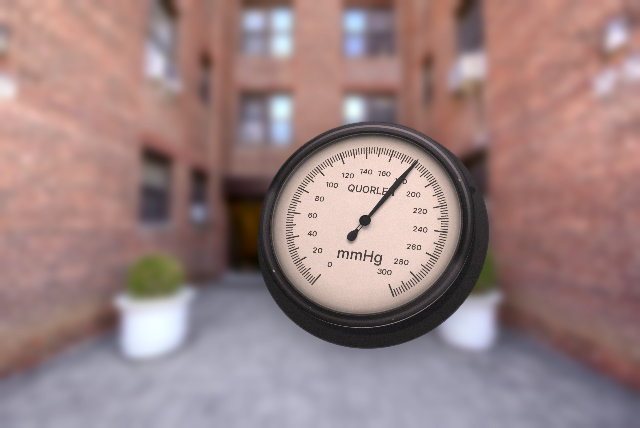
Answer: value=180 unit=mmHg
